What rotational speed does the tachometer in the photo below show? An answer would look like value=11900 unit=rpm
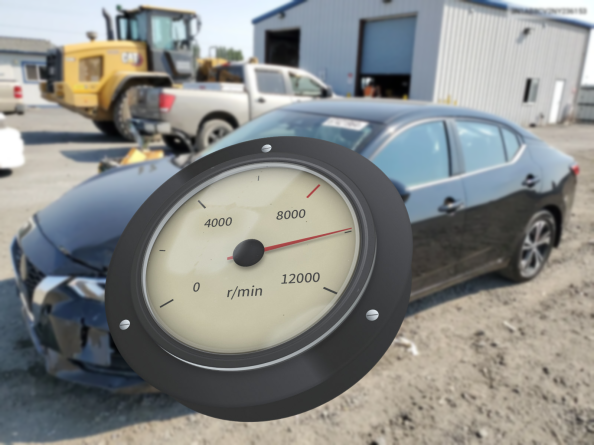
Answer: value=10000 unit=rpm
